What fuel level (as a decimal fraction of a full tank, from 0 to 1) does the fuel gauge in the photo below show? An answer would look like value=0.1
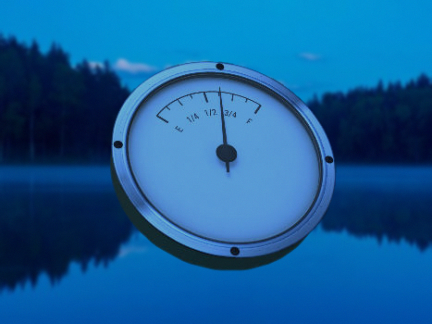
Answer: value=0.625
